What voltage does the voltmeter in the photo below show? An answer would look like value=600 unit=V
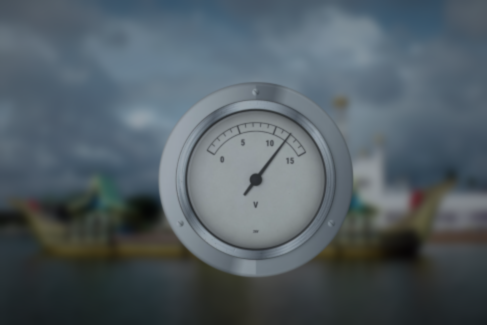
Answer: value=12 unit=V
